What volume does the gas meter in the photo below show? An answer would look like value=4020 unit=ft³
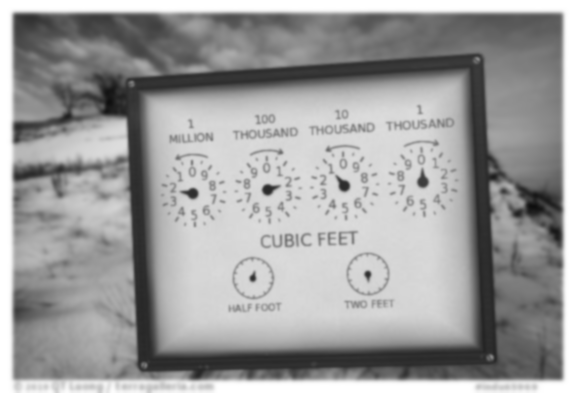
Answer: value=221000 unit=ft³
